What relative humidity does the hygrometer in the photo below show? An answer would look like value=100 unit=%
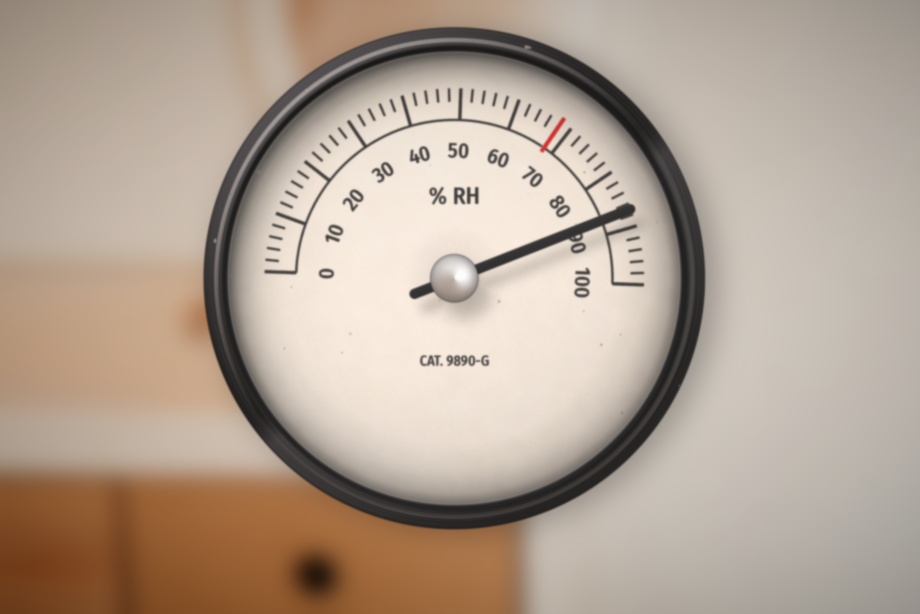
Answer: value=87 unit=%
